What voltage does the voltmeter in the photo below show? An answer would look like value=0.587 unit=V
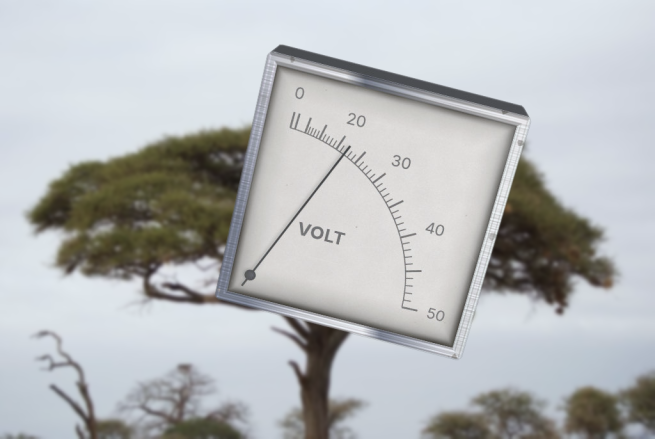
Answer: value=22 unit=V
